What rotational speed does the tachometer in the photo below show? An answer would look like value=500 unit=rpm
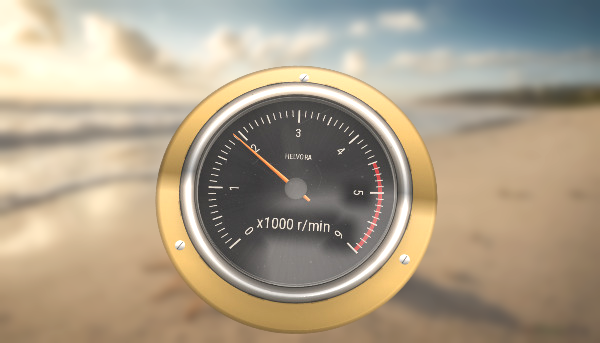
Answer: value=1900 unit=rpm
